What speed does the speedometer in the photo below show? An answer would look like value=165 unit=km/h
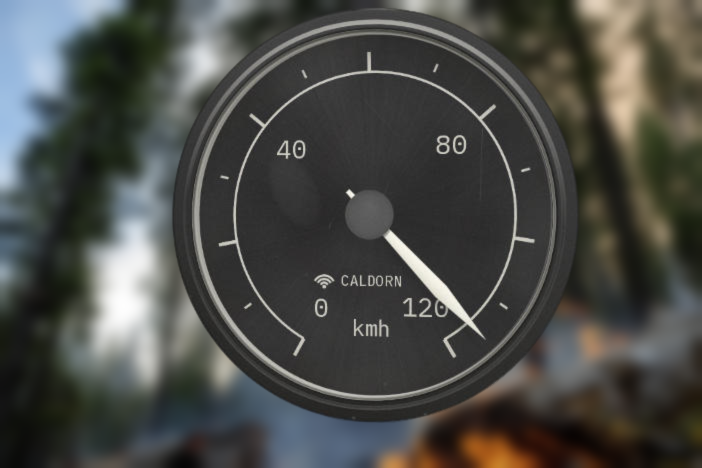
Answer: value=115 unit=km/h
